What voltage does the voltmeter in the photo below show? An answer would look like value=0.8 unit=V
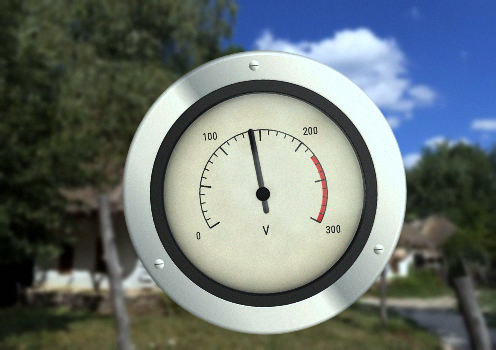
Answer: value=140 unit=V
